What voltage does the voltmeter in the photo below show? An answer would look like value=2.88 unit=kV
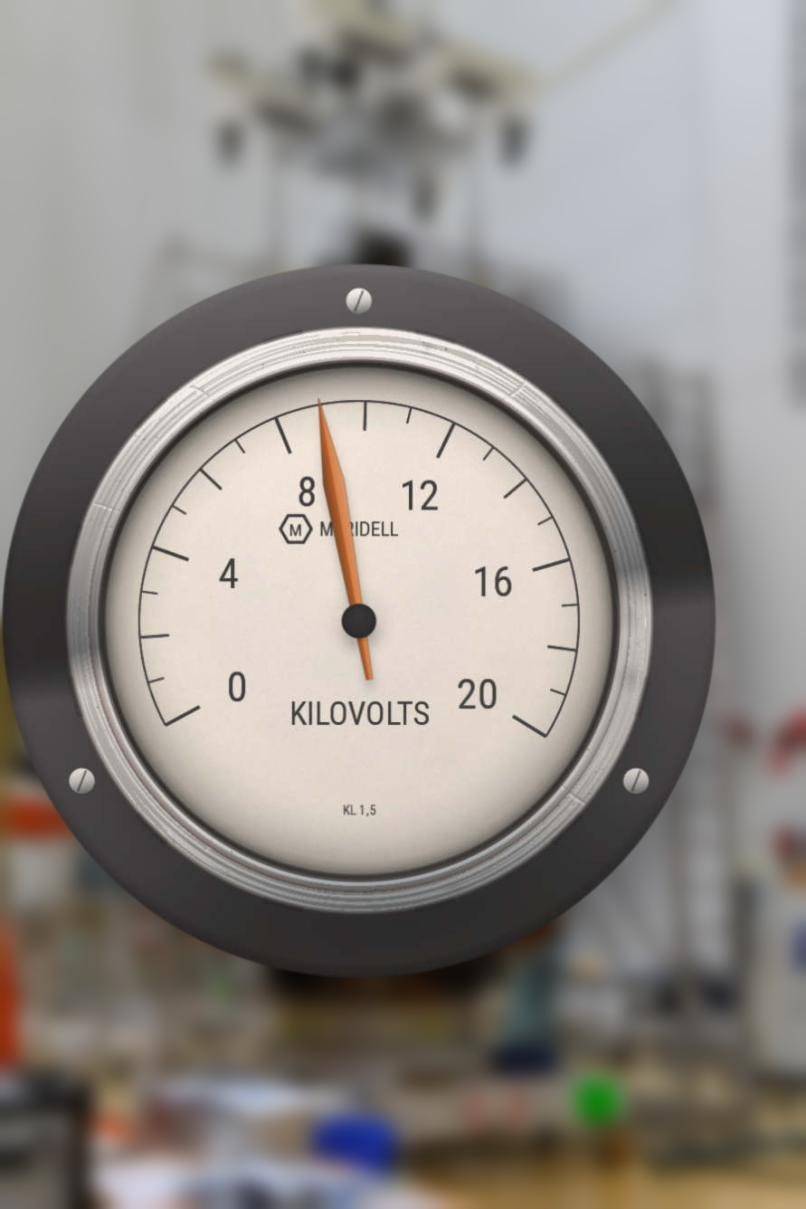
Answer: value=9 unit=kV
